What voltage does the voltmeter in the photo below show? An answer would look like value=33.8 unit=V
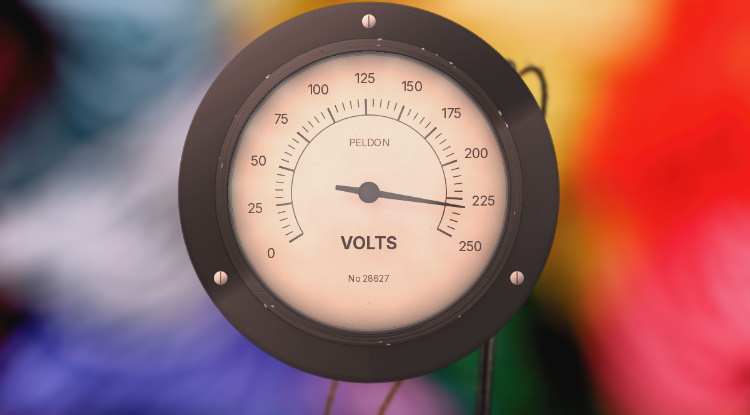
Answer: value=230 unit=V
